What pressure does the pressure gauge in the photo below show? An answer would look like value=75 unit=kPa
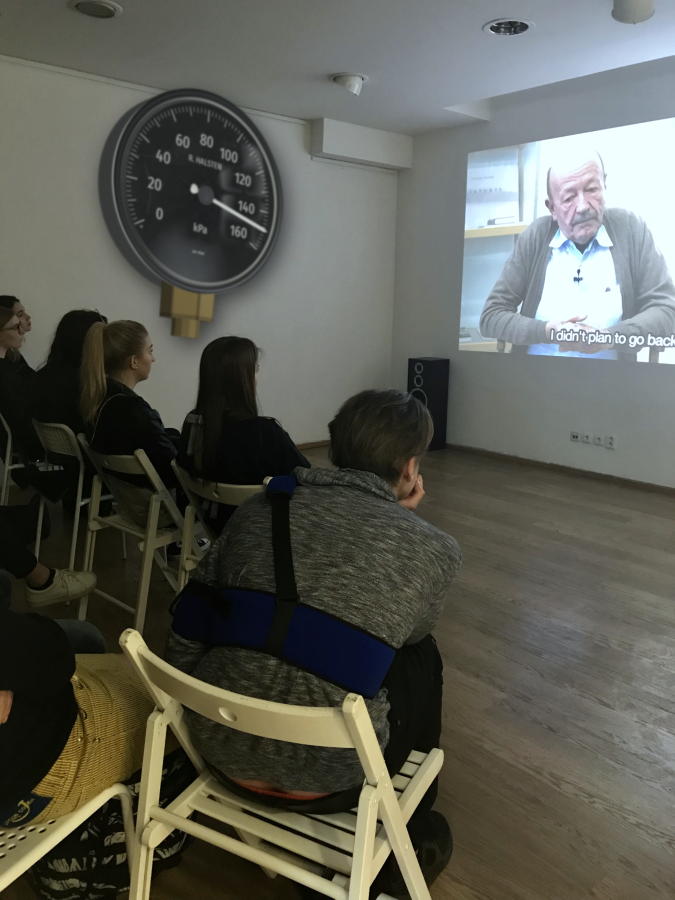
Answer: value=150 unit=kPa
